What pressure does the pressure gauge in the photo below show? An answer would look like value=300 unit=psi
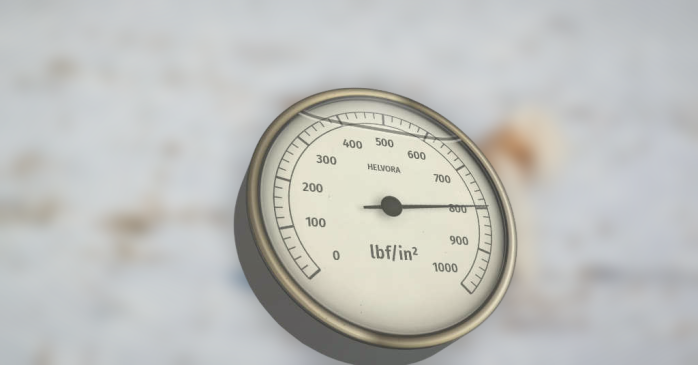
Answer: value=800 unit=psi
